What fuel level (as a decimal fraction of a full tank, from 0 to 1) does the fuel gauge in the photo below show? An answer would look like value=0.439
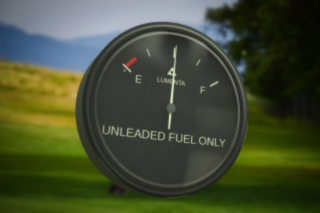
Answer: value=0.5
